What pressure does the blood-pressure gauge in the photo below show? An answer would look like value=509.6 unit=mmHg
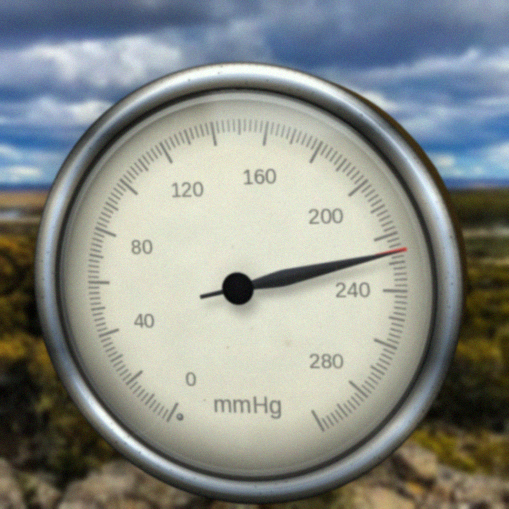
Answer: value=226 unit=mmHg
